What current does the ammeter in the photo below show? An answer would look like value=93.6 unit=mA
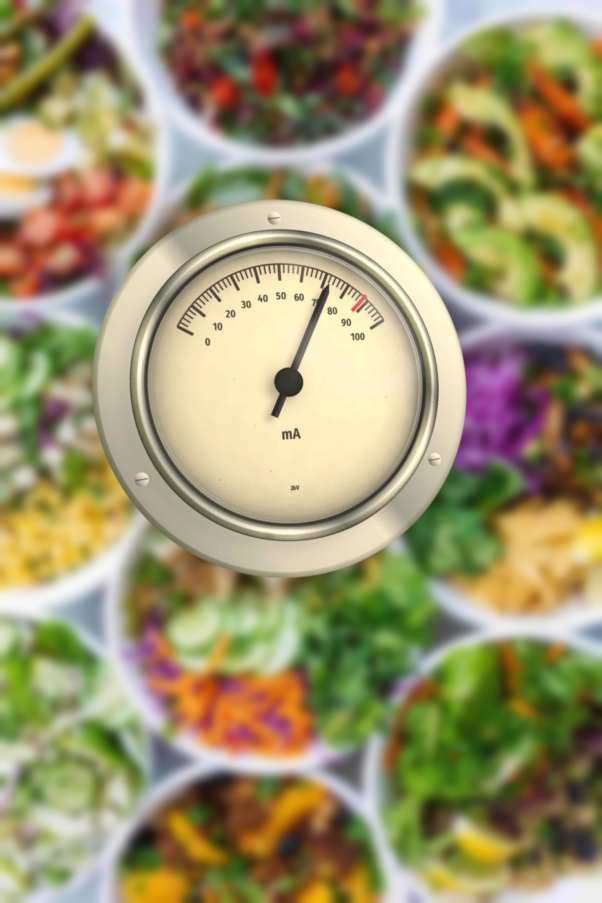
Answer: value=72 unit=mA
